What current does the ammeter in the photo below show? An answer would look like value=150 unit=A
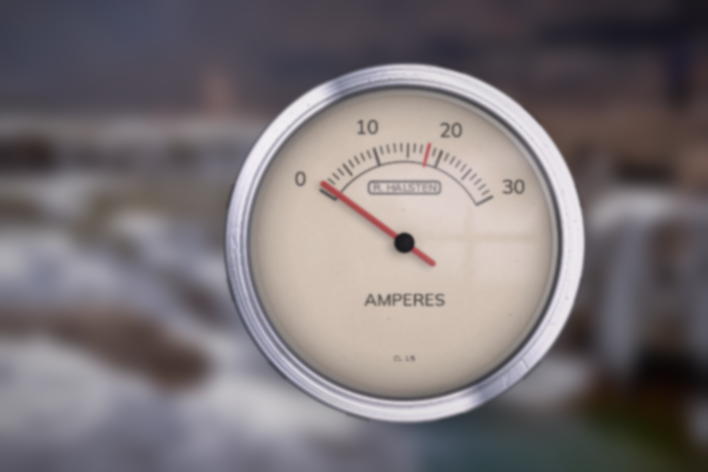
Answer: value=1 unit=A
